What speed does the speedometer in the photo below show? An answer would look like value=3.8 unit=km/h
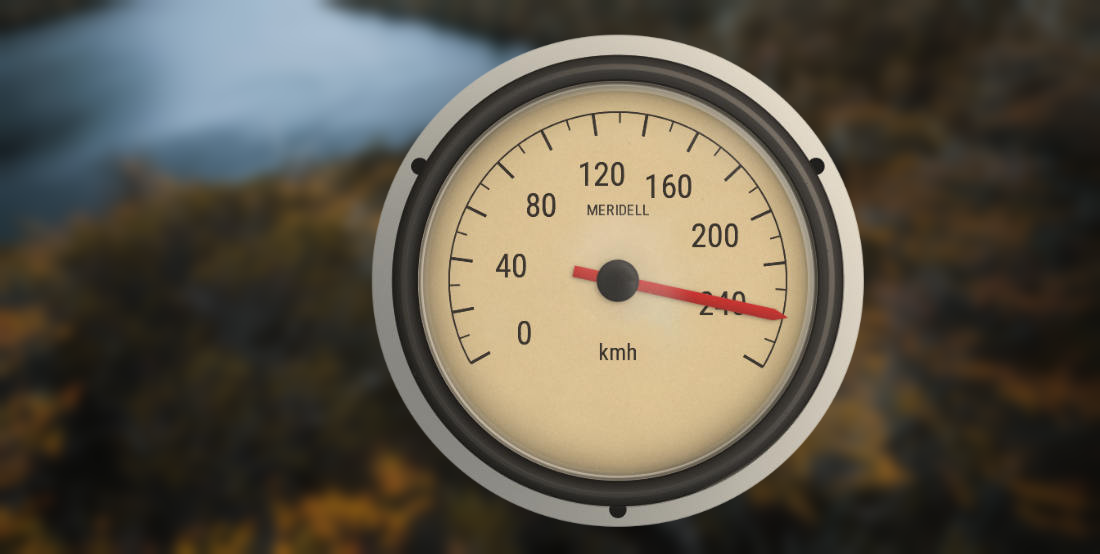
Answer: value=240 unit=km/h
